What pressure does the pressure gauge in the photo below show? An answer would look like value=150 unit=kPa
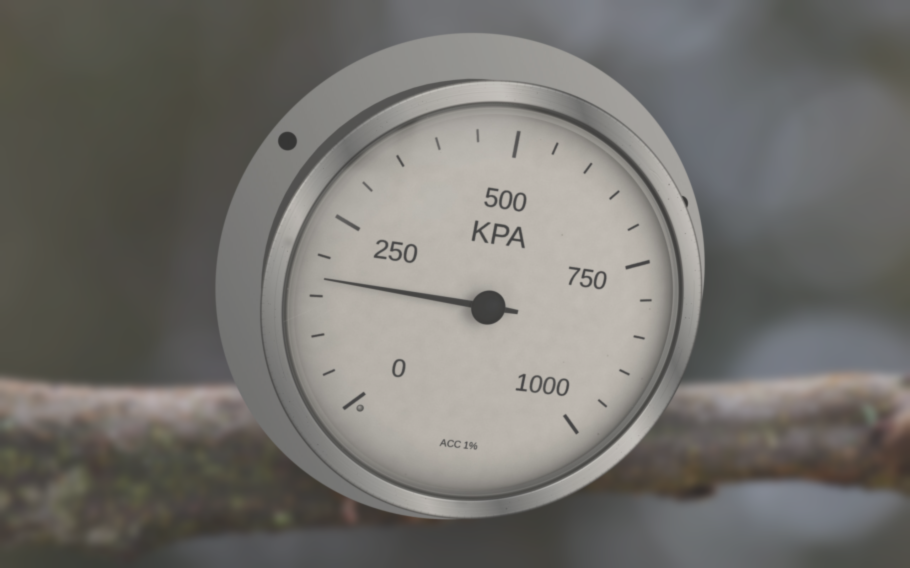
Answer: value=175 unit=kPa
